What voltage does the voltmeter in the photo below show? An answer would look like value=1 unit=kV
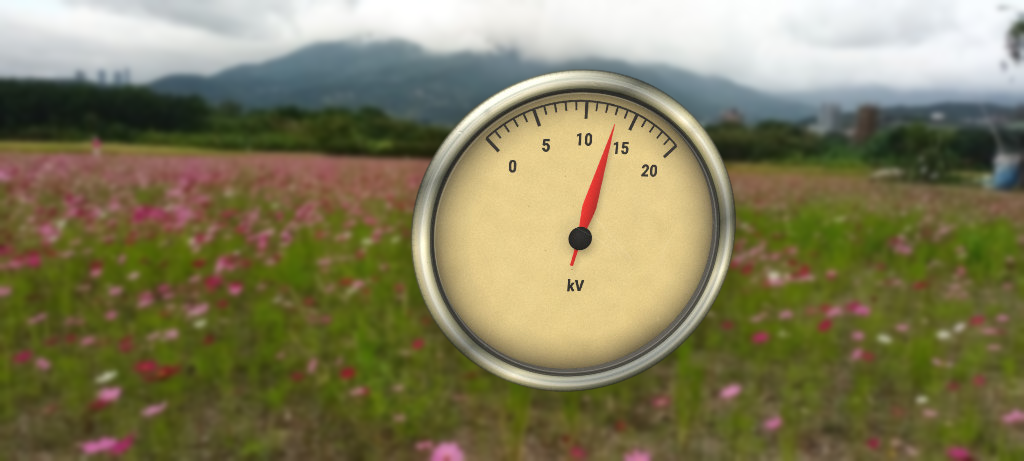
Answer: value=13 unit=kV
